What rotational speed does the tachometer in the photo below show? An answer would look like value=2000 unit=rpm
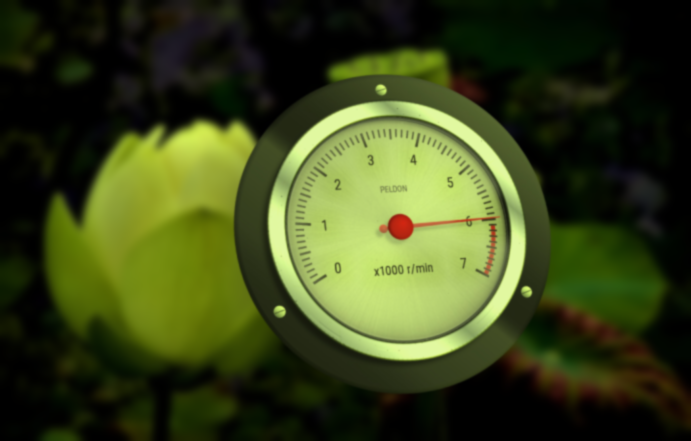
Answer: value=6000 unit=rpm
